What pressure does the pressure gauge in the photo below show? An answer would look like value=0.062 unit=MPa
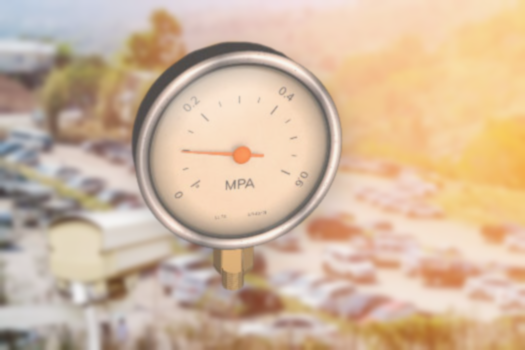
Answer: value=0.1 unit=MPa
